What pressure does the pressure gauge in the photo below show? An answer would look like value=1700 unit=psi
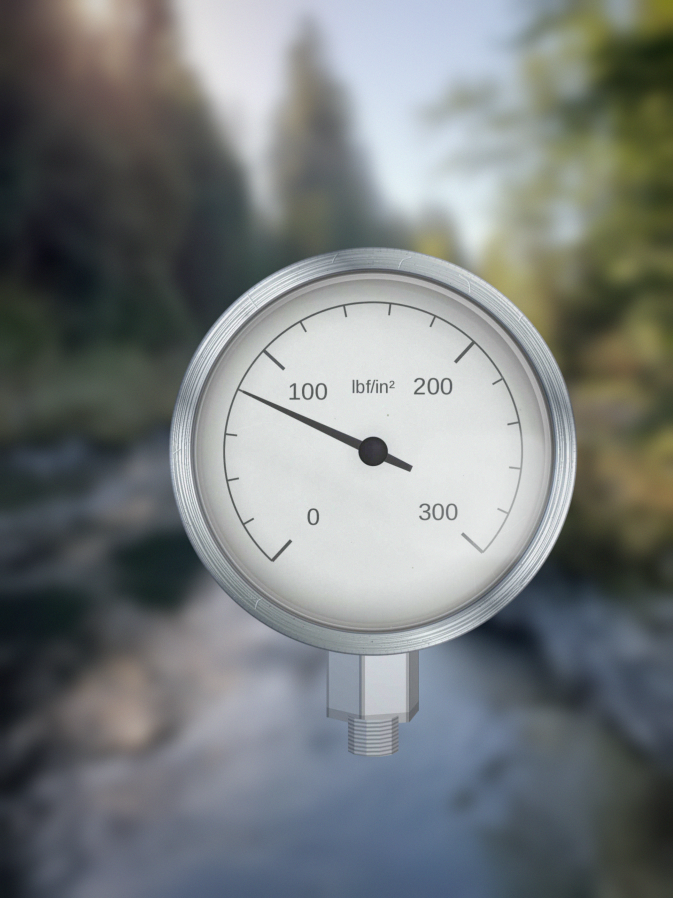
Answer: value=80 unit=psi
